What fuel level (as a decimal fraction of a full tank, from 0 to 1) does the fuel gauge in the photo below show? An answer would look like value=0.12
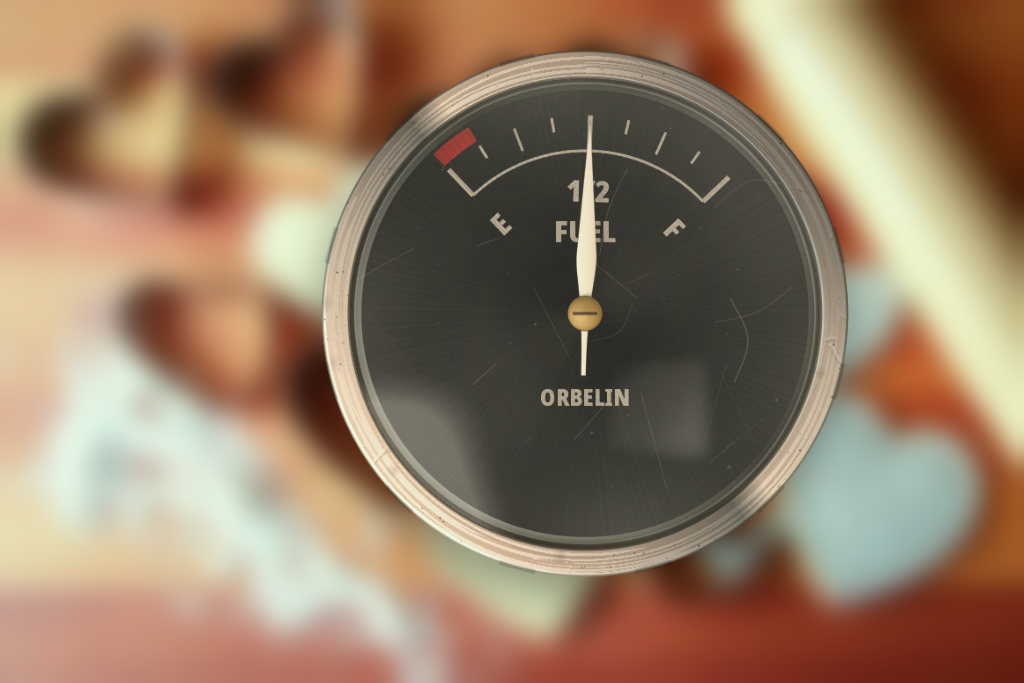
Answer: value=0.5
